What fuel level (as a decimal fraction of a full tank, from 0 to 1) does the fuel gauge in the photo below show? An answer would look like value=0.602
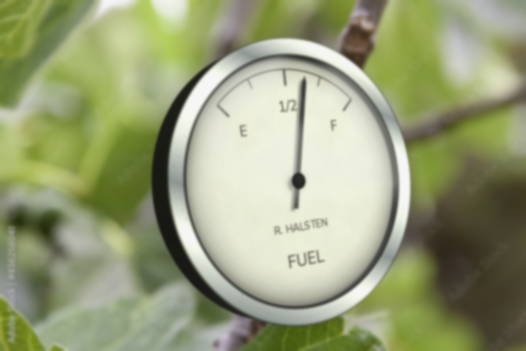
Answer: value=0.625
